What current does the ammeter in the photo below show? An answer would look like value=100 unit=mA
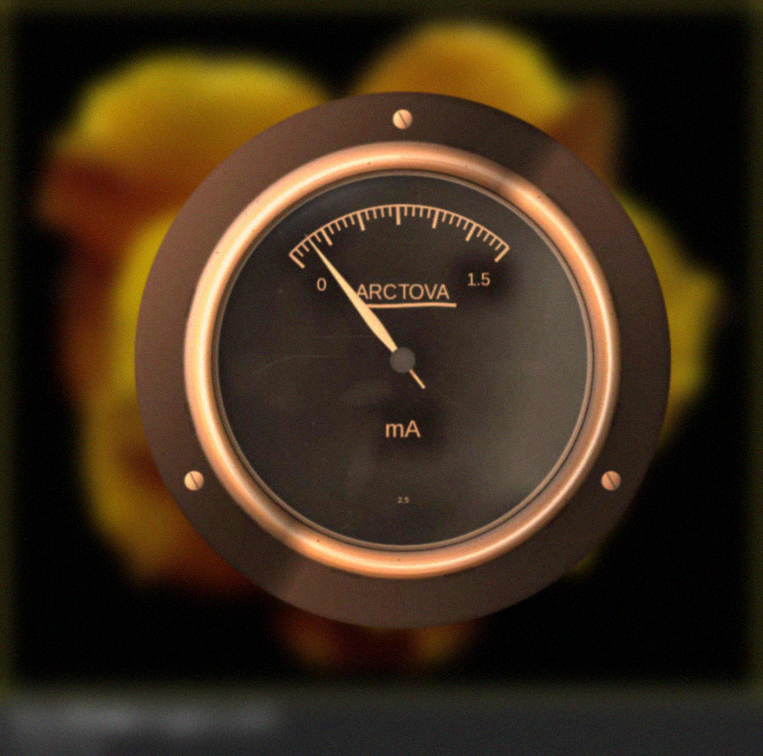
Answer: value=0.15 unit=mA
